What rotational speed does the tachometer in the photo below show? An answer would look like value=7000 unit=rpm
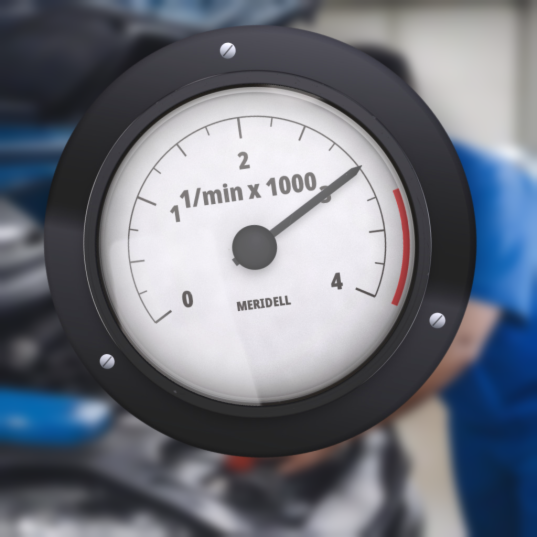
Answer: value=3000 unit=rpm
